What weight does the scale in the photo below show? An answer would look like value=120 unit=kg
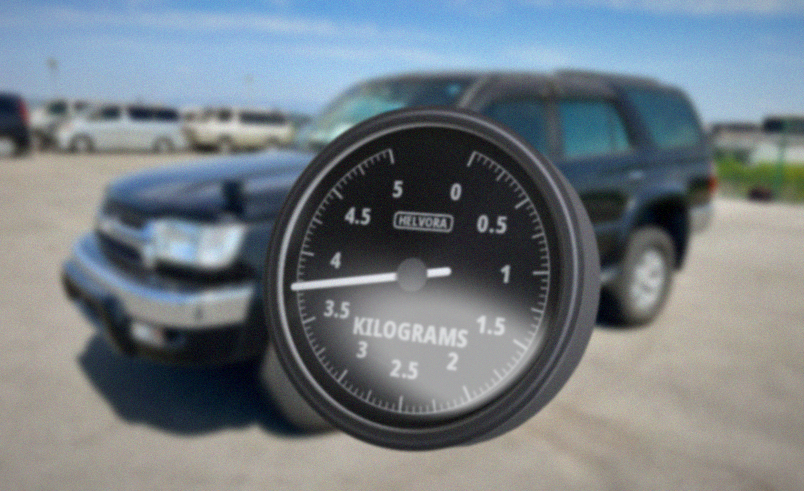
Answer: value=3.75 unit=kg
